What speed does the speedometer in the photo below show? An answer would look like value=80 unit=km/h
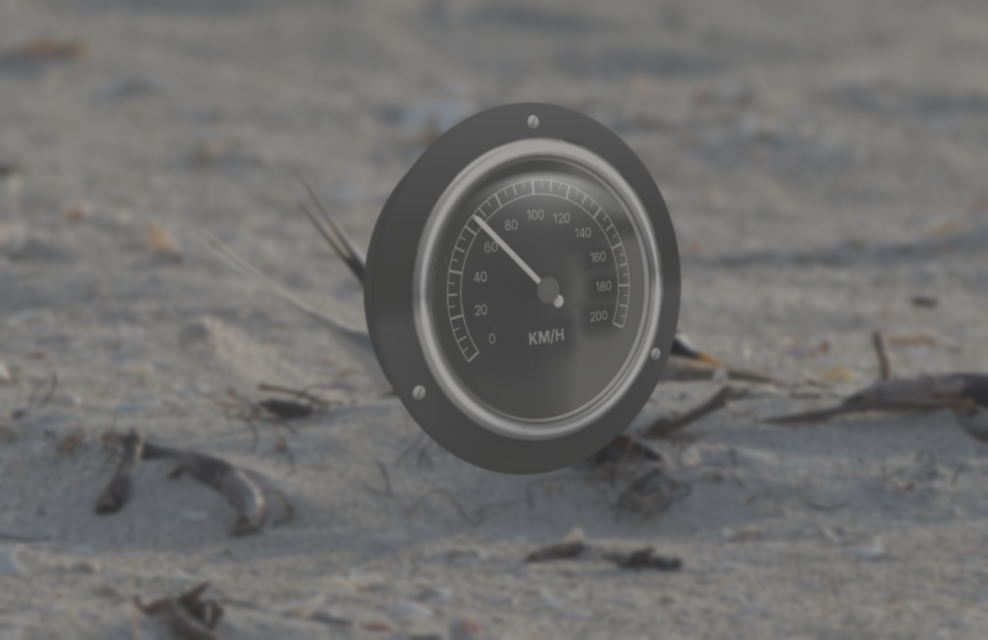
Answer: value=65 unit=km/h
